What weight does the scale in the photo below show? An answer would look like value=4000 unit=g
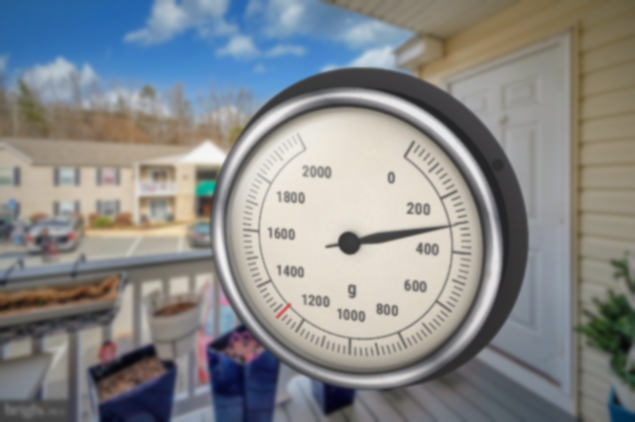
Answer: value=300 unit=g
